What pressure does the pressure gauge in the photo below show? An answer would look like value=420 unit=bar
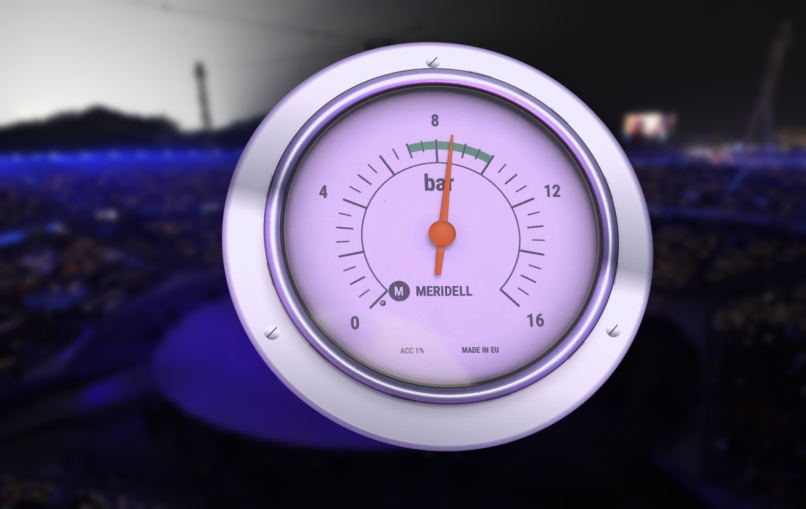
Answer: value=8.5 unit=bar
